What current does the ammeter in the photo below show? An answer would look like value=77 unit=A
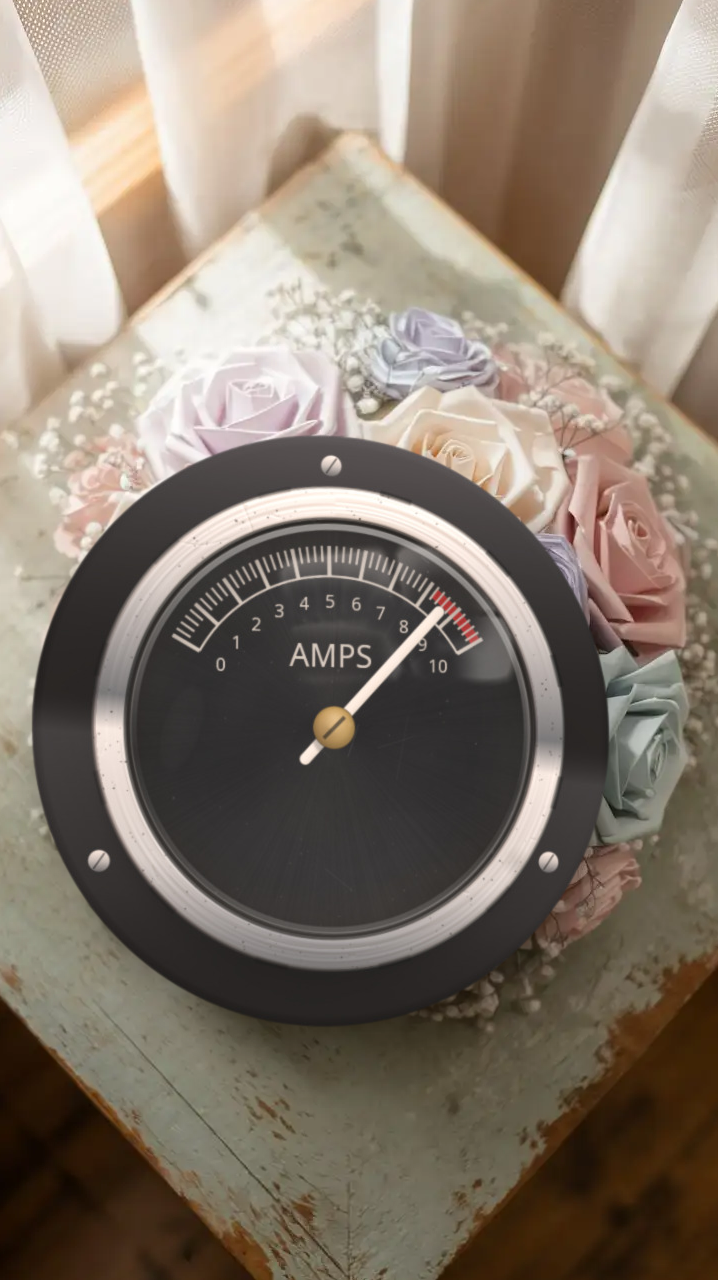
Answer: value=8.6 unit=A
